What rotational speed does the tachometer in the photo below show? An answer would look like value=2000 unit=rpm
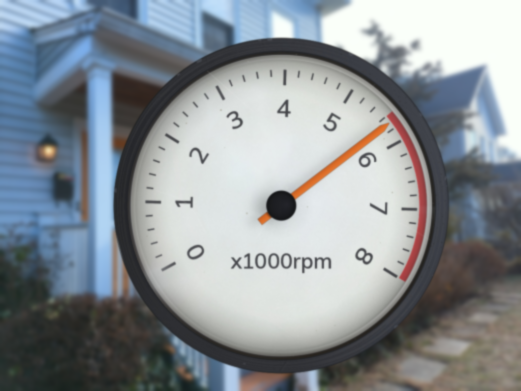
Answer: value=5700 unit=rpm
